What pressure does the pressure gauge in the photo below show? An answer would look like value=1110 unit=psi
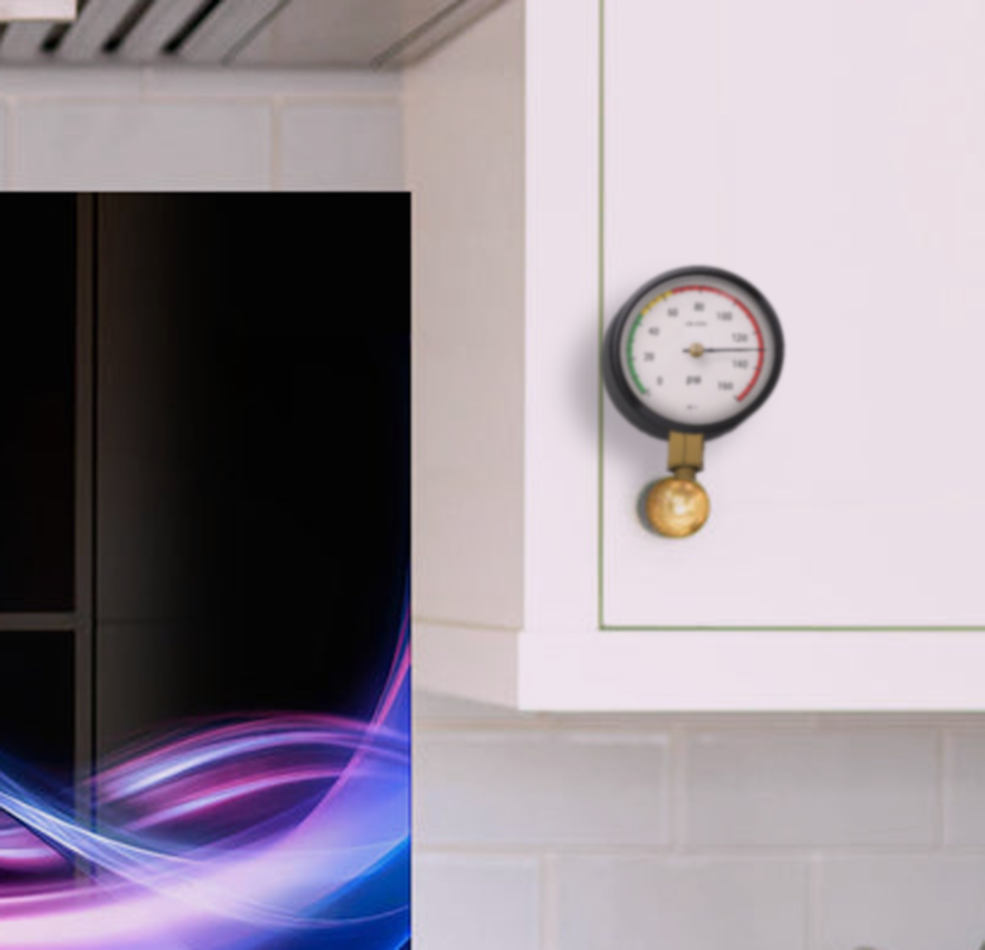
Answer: value=130 unit=psi
